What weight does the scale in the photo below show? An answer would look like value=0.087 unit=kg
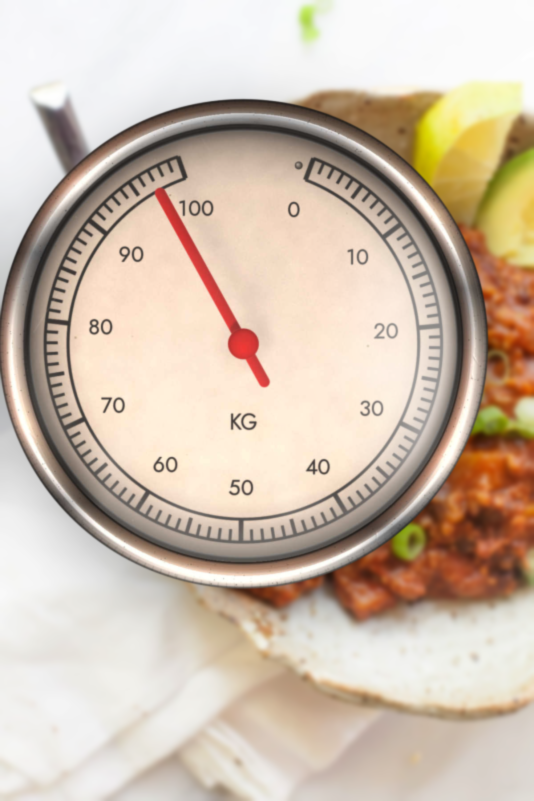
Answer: value=97 unit=kg
